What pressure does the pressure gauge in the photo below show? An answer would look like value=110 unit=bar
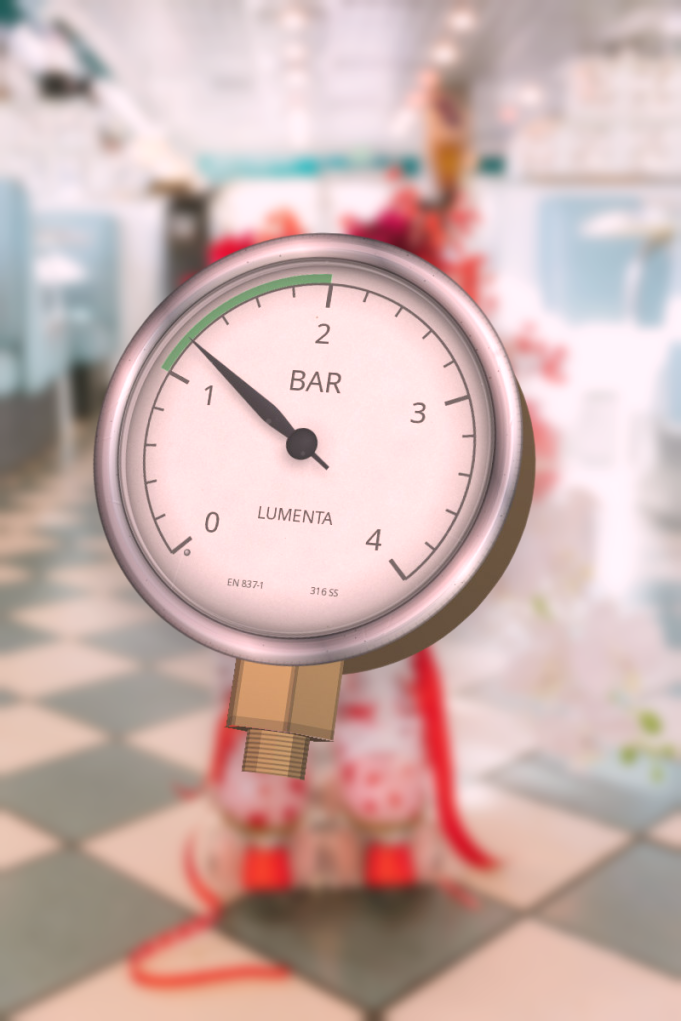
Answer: value=1.2 unit=bar
